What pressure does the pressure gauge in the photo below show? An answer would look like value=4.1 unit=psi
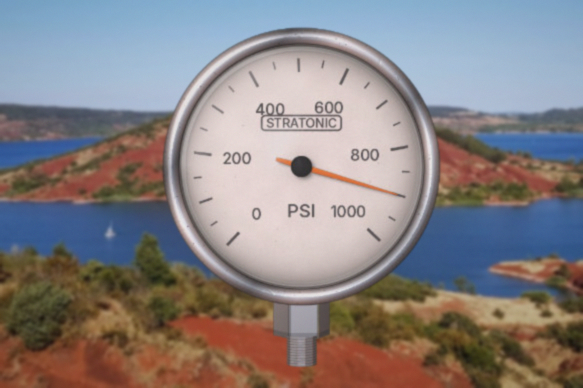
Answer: value=900 unit=psi
